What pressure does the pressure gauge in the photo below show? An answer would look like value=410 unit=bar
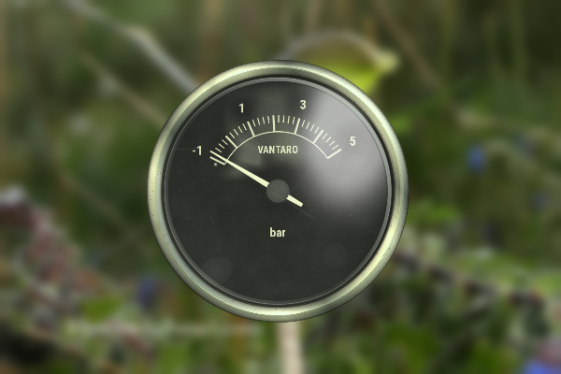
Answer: value=-0.8 unit=bar
